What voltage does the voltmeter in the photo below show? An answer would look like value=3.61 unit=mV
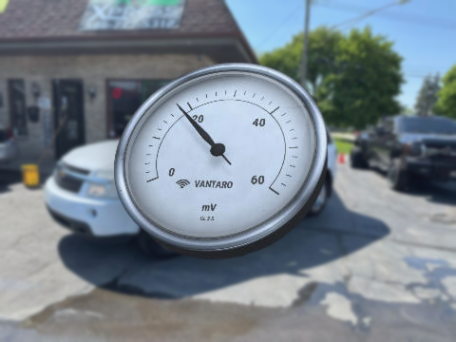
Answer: value=18 unit=mV
